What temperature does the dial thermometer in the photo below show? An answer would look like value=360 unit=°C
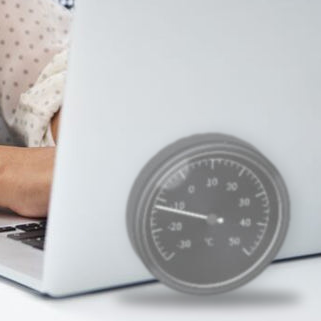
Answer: value=-12 unit=°C
